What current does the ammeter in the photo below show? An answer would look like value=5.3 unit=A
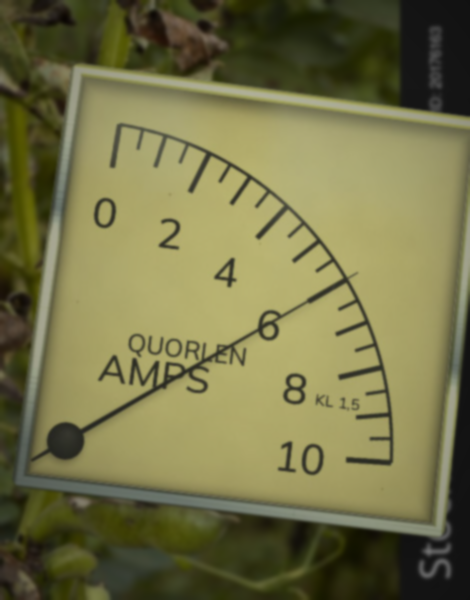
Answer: value=6 unit=A
